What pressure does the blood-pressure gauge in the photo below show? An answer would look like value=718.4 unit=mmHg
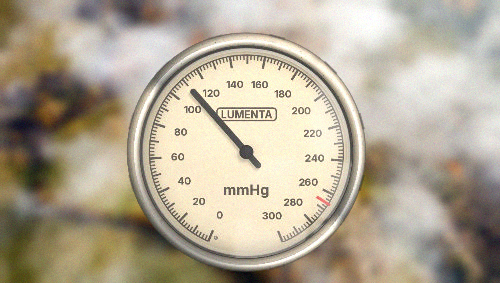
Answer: value=110 unit=mmHg
